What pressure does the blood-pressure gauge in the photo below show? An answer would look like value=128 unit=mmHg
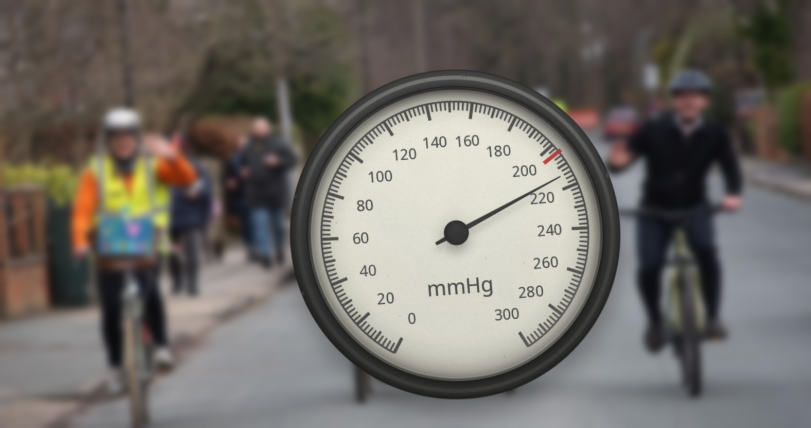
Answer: value=214 unit=mmHg
